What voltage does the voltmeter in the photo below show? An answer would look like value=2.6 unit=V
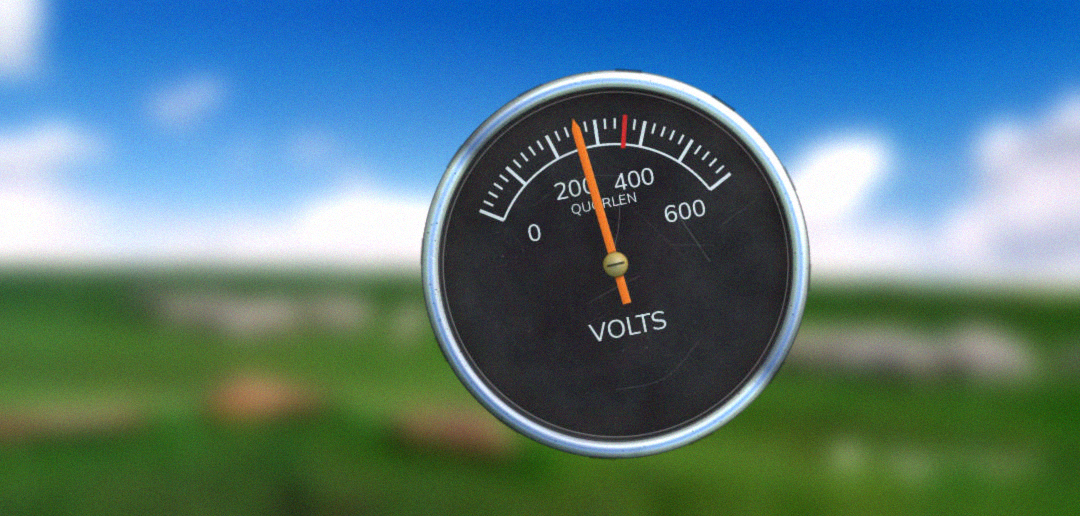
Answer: value=260 unit=V
